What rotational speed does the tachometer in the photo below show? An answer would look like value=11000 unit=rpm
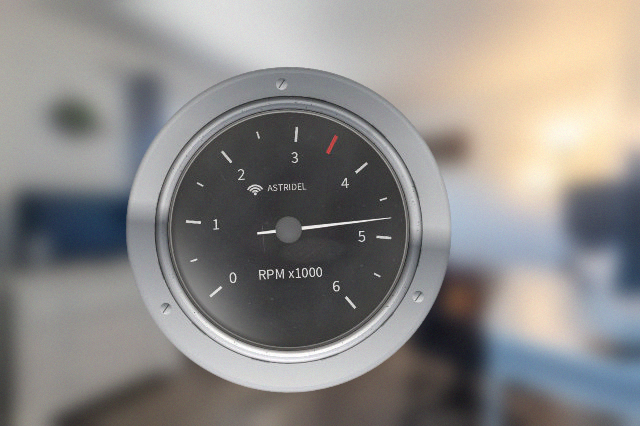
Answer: value=4750 unit=rpm
